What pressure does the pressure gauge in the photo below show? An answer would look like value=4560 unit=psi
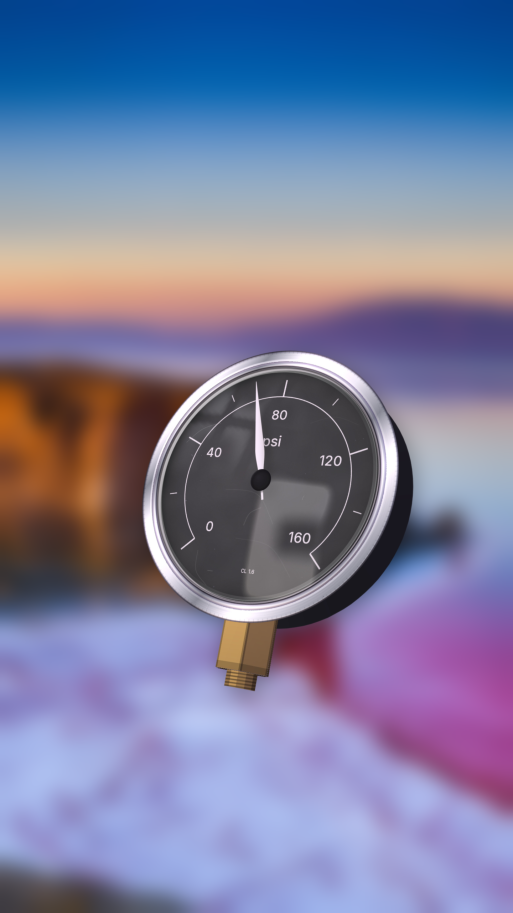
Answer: value=70 unit=psi
